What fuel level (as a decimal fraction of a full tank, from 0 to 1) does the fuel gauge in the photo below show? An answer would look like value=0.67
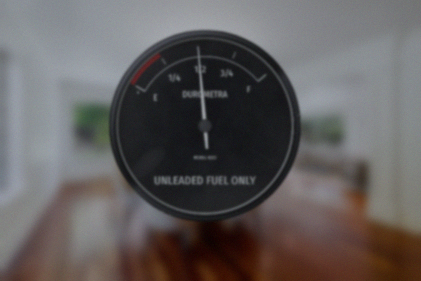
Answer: value=0.5
